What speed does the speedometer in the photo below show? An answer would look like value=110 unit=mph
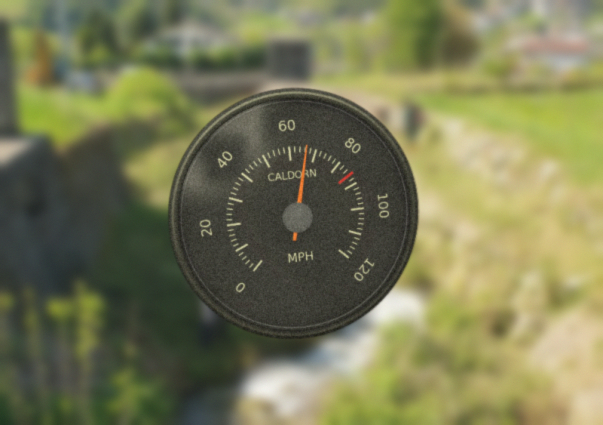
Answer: value=66 unit=mph
